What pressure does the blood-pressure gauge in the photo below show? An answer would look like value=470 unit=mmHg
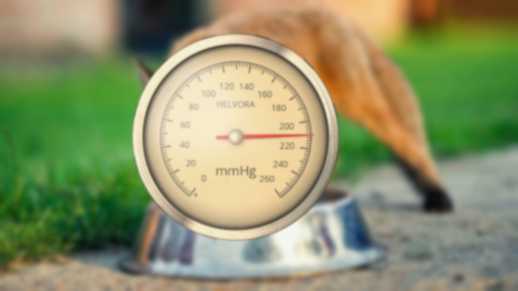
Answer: value=210 unit=mmHg
